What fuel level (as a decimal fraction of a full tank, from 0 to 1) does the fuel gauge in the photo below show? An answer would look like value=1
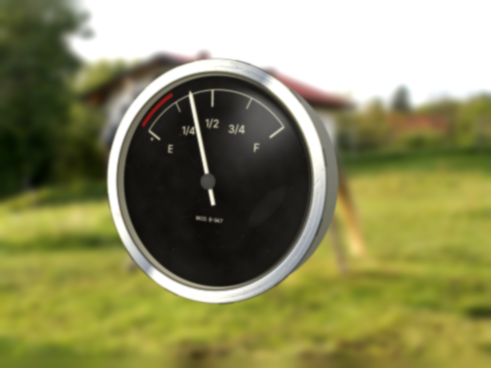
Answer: value=0.375
